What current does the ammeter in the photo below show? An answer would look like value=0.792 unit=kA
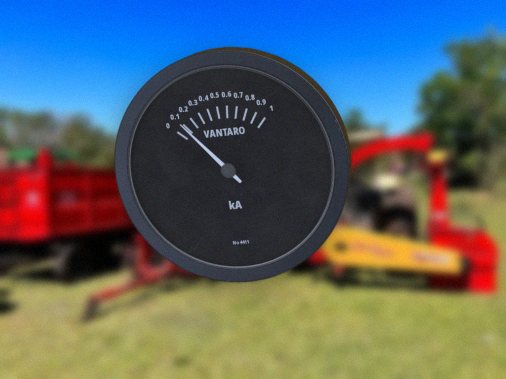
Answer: value=0.1 unit=kA
